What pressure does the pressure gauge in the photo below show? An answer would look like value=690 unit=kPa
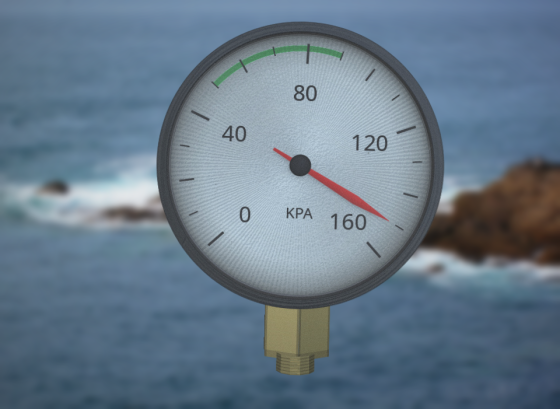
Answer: value=150 unit=kPa
